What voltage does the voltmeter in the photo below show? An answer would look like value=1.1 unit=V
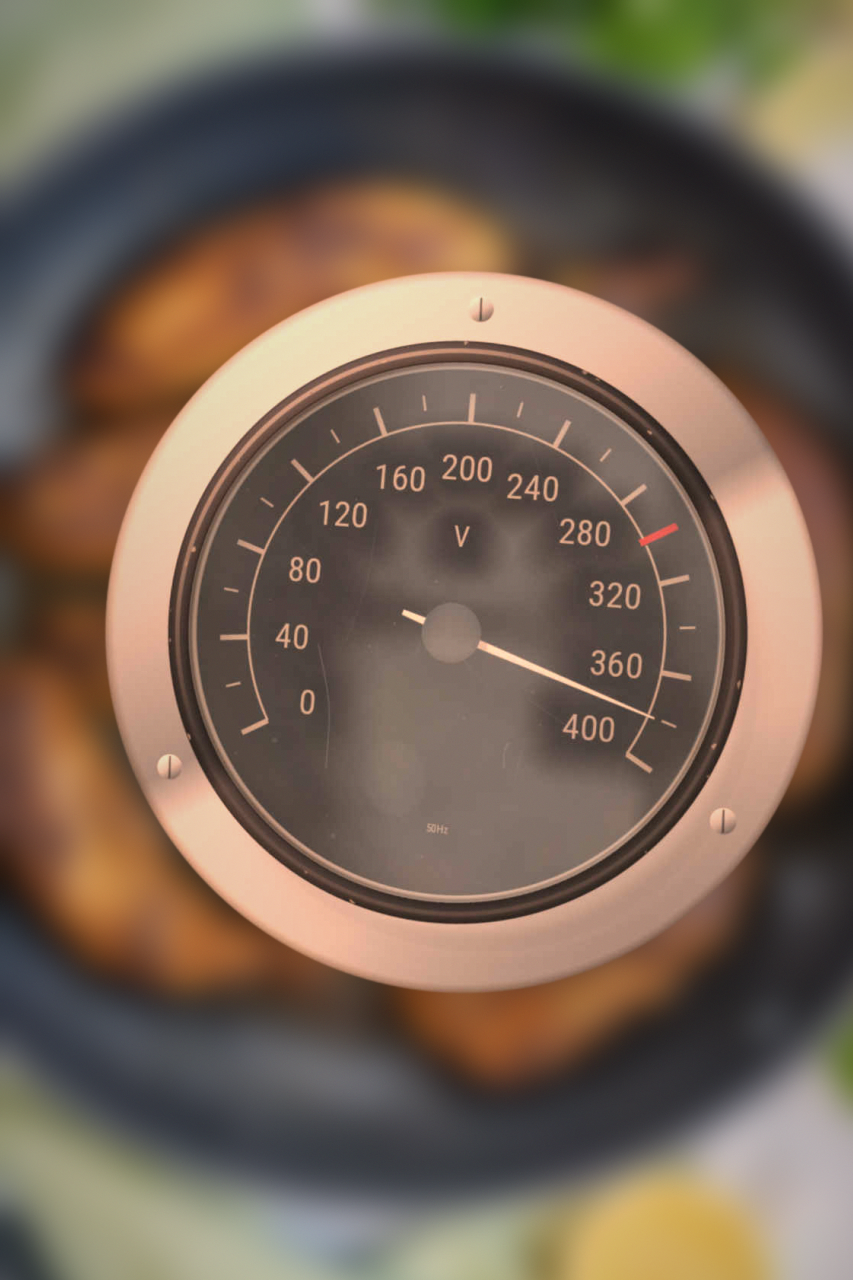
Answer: value=380 unit=V
